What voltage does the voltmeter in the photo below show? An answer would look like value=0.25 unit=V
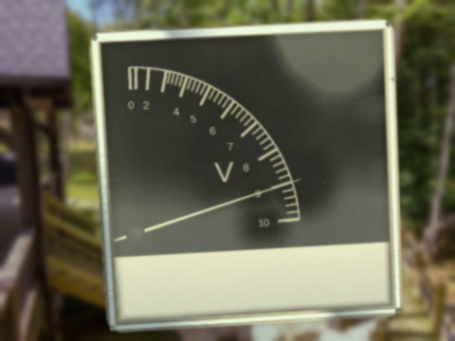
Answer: value=9 unit=V
